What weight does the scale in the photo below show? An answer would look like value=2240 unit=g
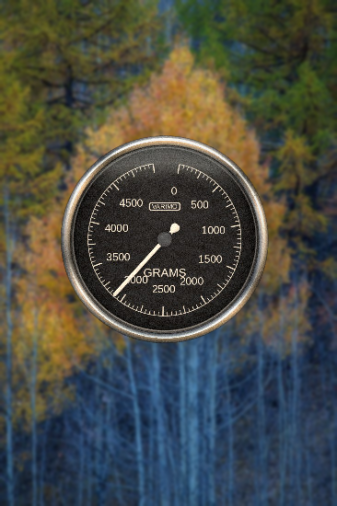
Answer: value=3100 unit=g
